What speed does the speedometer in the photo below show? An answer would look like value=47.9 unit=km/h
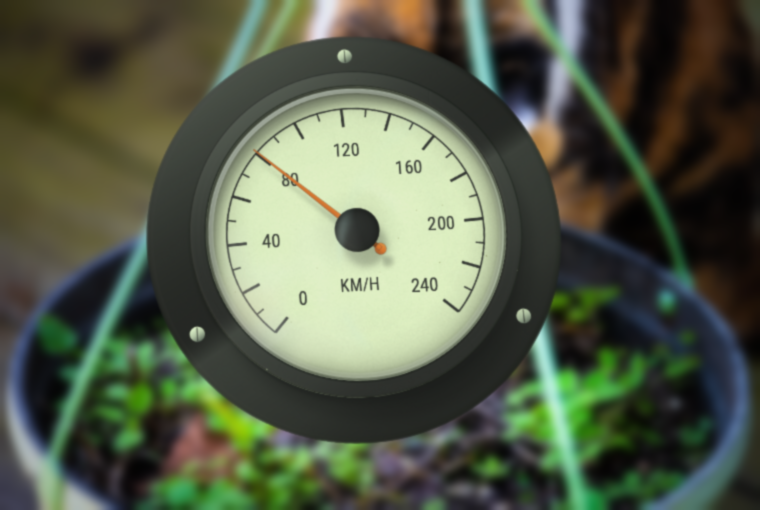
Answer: value=80 unit=km/h
